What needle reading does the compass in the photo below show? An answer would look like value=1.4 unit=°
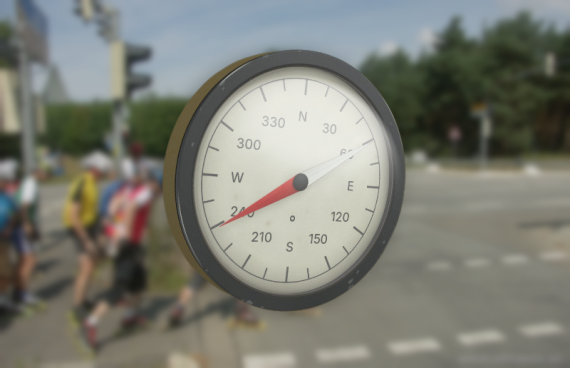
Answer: value=240 unit=°
